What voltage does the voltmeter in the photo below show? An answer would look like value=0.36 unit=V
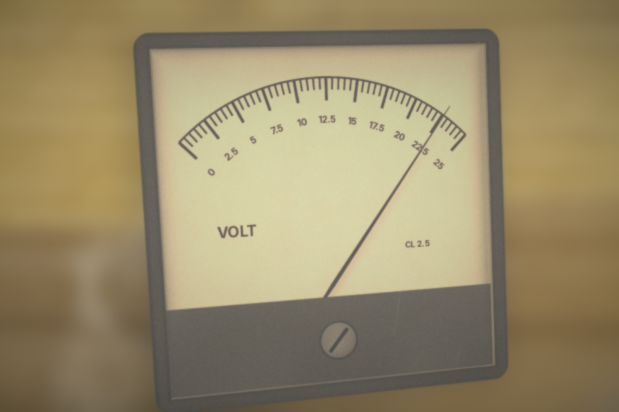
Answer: value=22.5 unit=V
